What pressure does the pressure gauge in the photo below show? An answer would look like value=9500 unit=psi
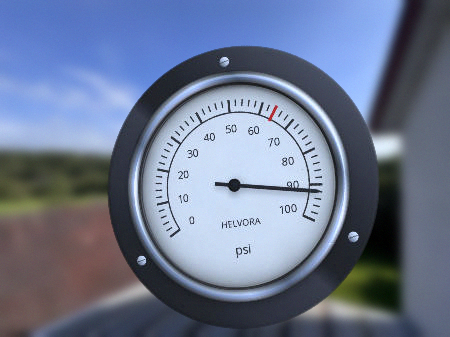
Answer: value=92 unit=psi
